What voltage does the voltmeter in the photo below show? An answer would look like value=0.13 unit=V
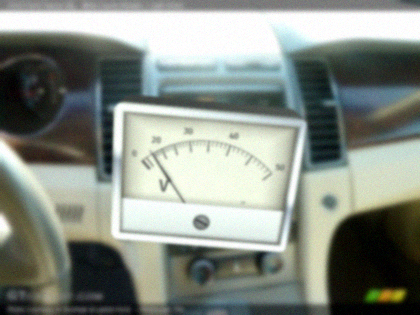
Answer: value=15 unit=V
